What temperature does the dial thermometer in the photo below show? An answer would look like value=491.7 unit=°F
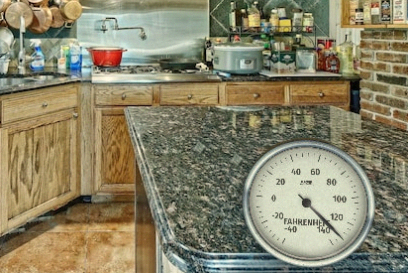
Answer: value=132 unit=°F
